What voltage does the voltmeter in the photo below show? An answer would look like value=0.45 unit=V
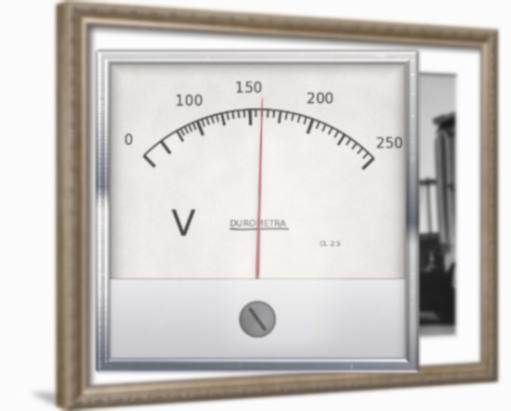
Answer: value=160 unit=V
